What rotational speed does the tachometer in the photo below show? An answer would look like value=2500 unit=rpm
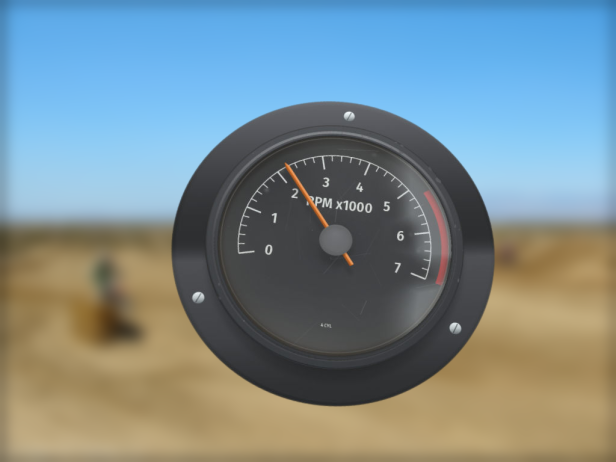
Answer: value=2200 unit=rpm
